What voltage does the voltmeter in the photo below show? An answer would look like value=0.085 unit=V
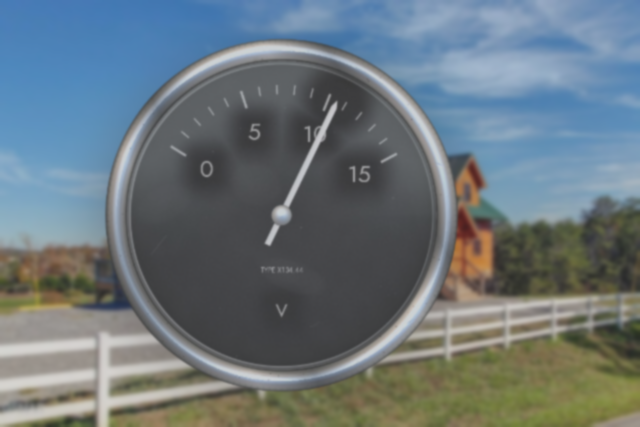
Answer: value=10.5 unit=V
